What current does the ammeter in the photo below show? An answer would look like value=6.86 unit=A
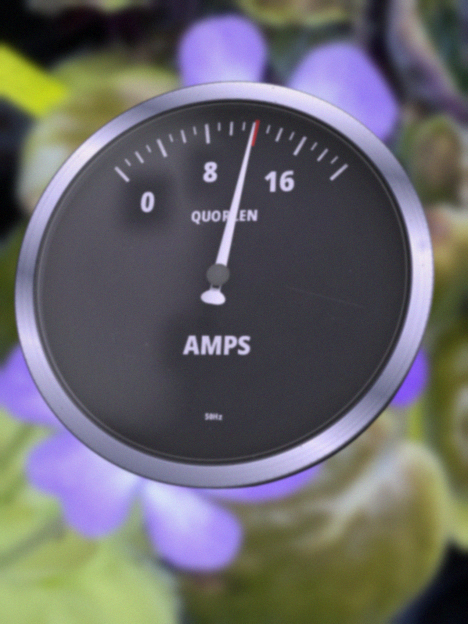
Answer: value=12 unit=A
